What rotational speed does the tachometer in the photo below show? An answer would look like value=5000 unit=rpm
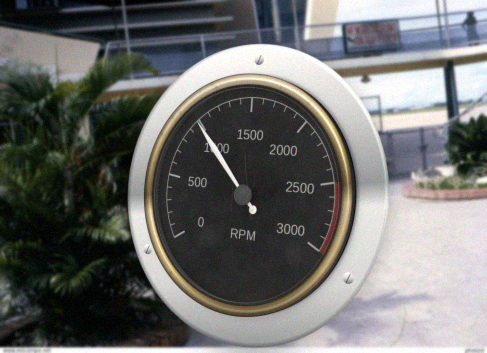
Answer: value=1000 unit=rpm
